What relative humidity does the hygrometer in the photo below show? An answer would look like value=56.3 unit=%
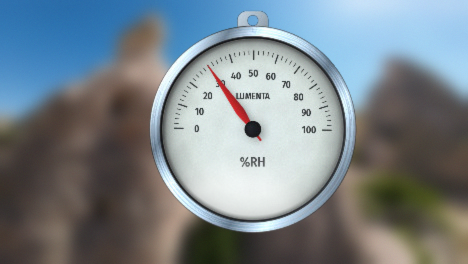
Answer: value=30 unit=%
